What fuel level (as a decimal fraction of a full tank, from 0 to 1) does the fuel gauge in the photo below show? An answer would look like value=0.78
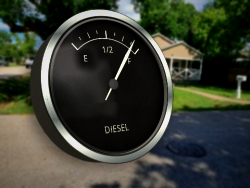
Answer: value=0.875
